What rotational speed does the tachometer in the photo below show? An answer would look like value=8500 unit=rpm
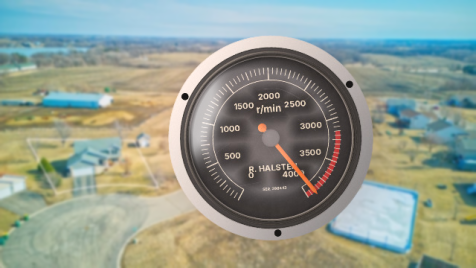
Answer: value=3900 unit=rpm
